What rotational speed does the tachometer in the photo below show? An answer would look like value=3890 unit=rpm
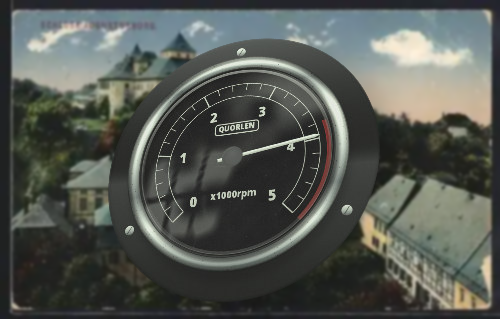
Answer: value=4000 unit=rpm
